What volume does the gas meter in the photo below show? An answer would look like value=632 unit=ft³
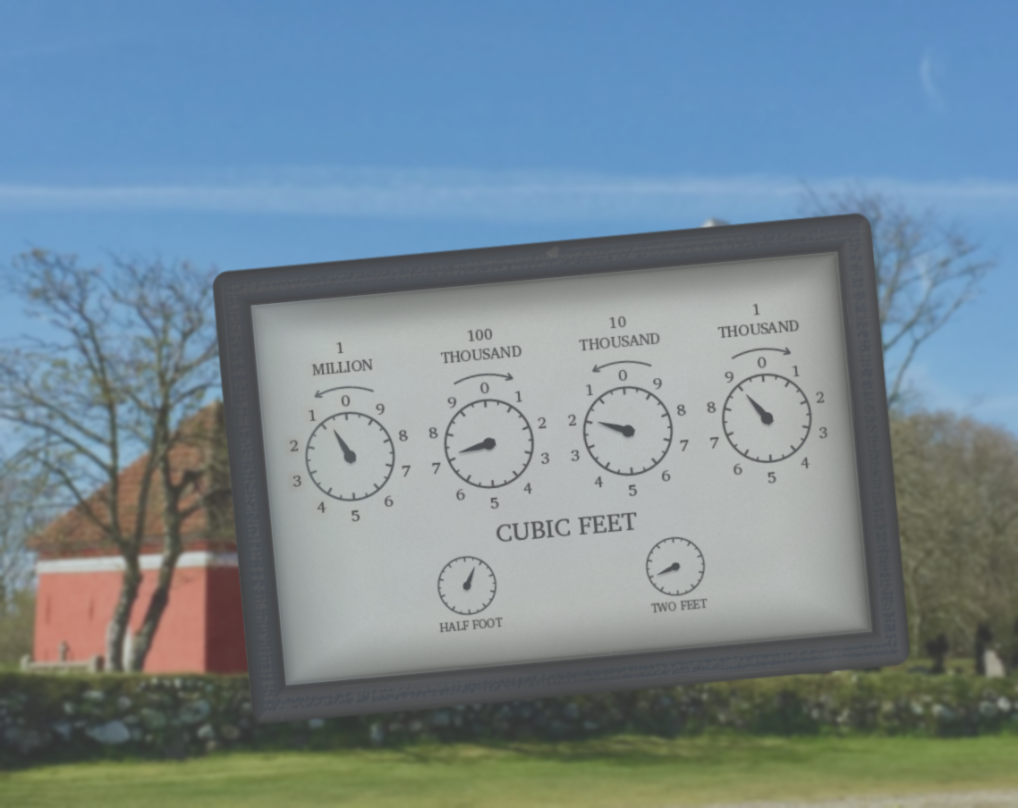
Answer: value=71900 unit=ft³
